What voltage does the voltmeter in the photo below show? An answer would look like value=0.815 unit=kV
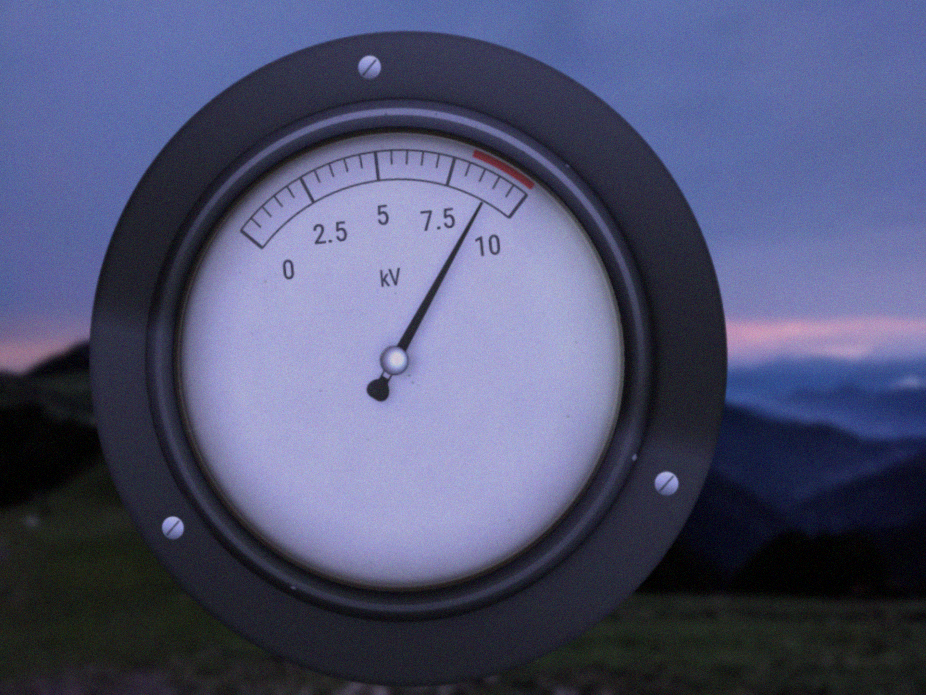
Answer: value=9 unit=kV
